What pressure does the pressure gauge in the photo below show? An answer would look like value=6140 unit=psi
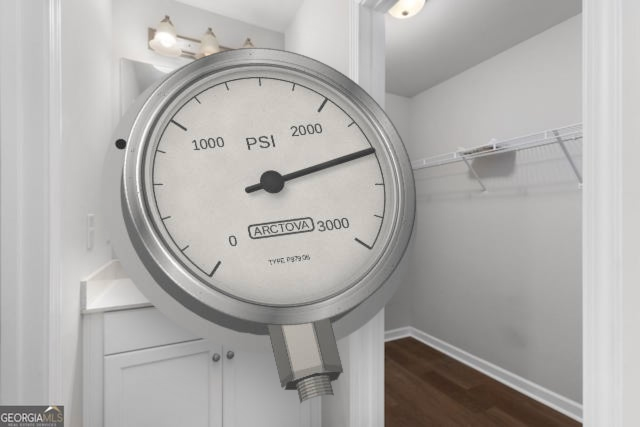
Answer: value=2400 unit=psi
